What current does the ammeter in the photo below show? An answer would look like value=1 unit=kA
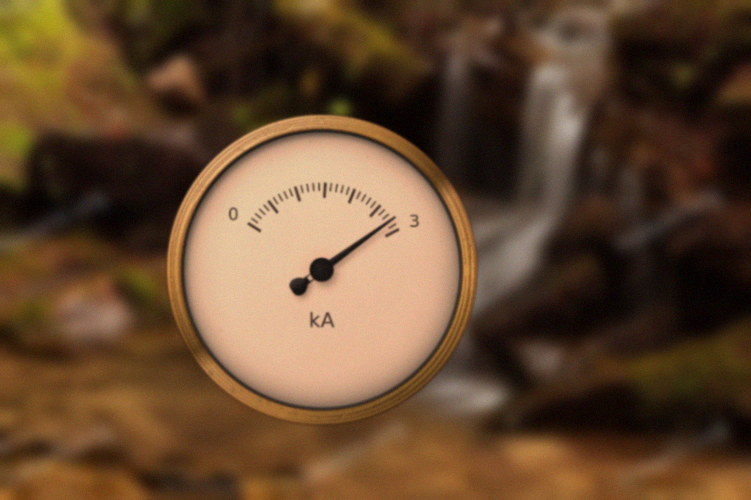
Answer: value=2.8 unit=kA
